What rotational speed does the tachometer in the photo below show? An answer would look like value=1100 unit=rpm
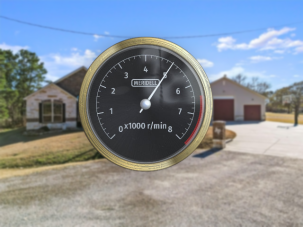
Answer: value=5000 unit=rpm
